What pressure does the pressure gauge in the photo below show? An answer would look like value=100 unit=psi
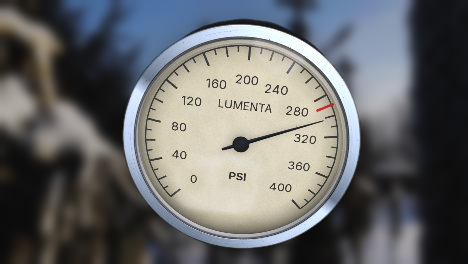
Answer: value=300 unit=psi
